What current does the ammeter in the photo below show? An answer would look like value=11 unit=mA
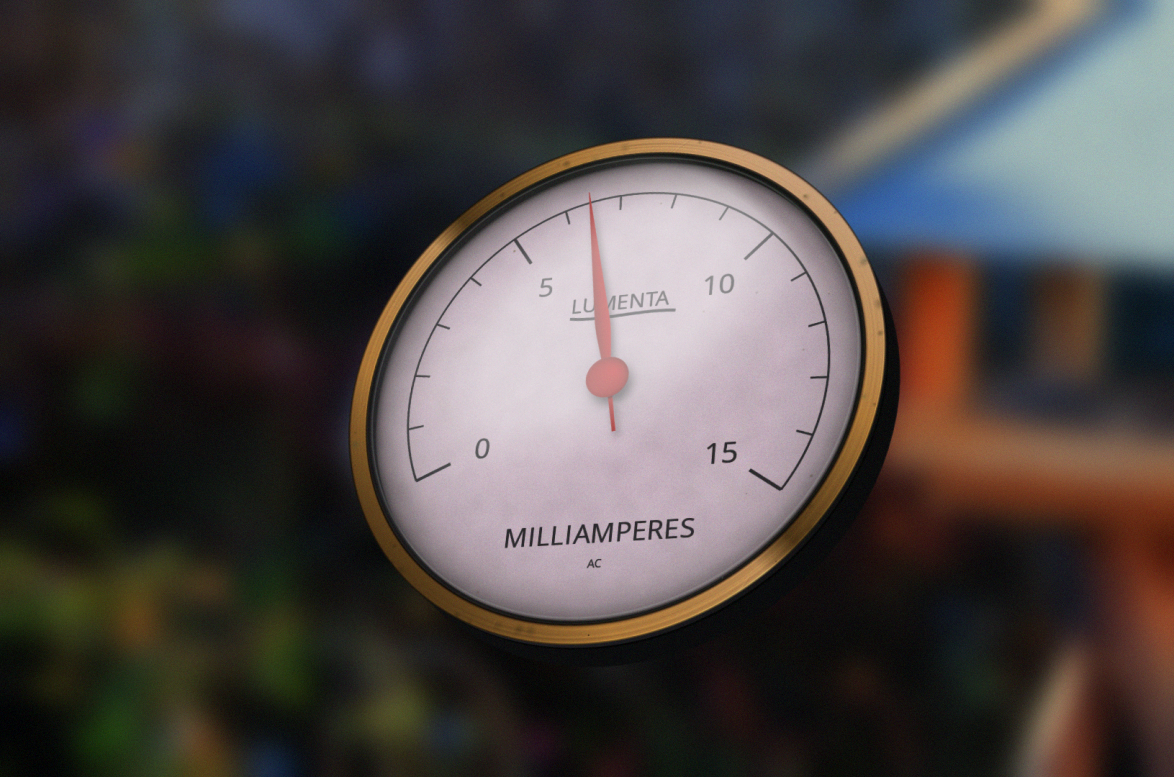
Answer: value=6.5 unit=mA
